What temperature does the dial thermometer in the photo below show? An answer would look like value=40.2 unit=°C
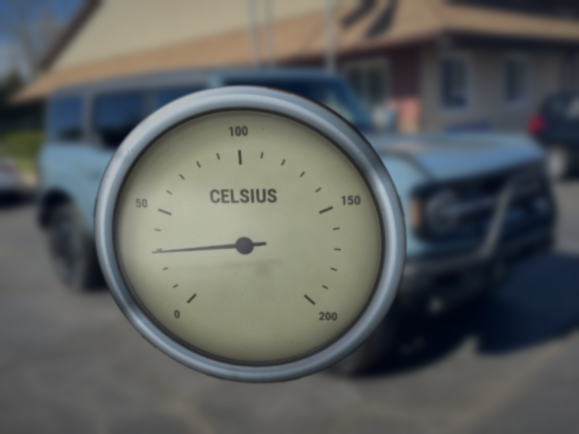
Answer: value=30 unit=°C
